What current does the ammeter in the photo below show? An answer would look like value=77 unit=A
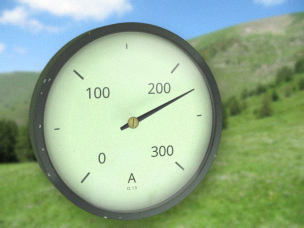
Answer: value=225 unit=A
